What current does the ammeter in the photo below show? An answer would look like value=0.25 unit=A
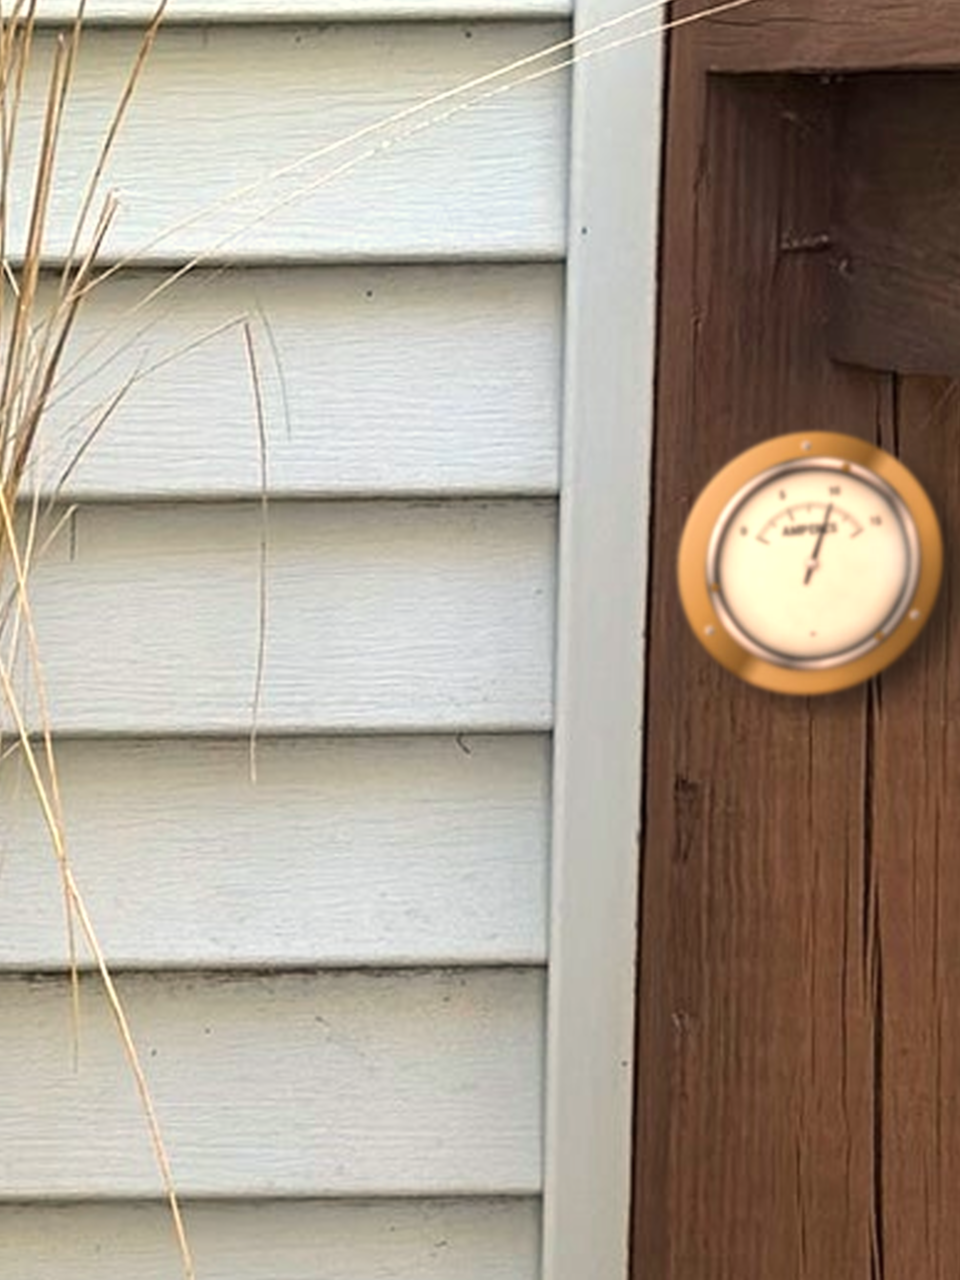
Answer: value=10 unit=A
